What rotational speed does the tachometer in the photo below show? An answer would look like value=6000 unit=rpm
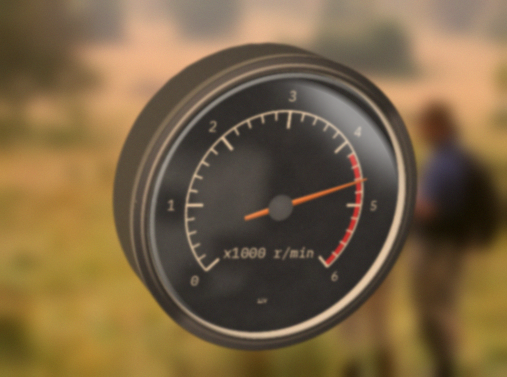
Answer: value=4600 unit=rpm
